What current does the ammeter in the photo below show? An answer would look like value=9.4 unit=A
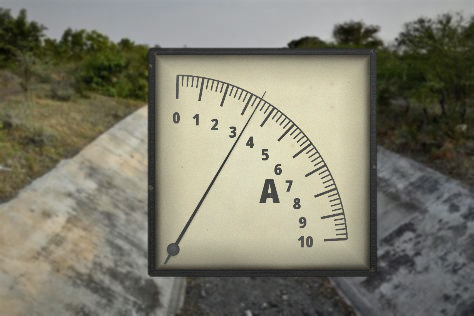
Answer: value=3.4 unit=A
